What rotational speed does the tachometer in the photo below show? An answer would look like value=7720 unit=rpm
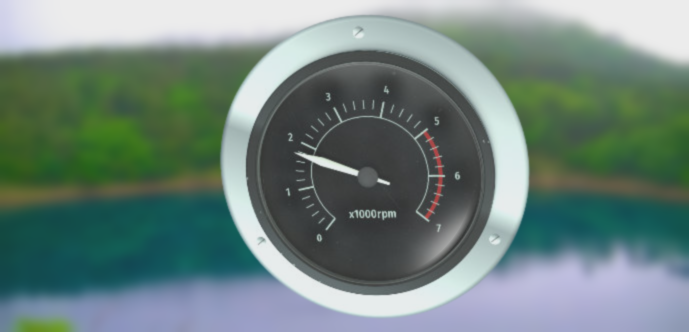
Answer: value=1800 unit=rpm
